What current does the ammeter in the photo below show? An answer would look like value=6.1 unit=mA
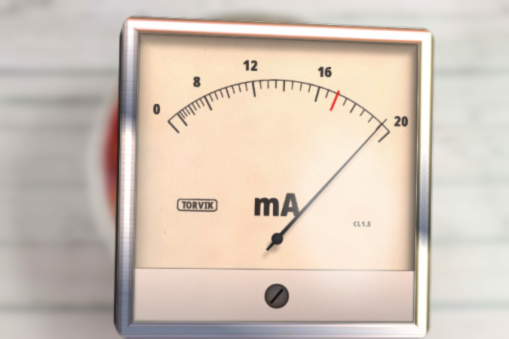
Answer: value=19.5 unit=mA
